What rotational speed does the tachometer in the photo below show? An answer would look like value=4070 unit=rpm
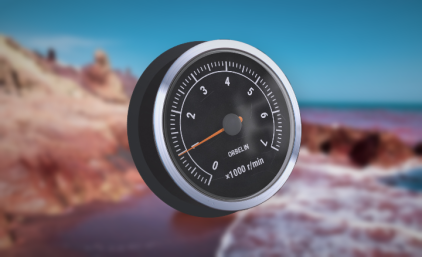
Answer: value=1000 unit=rpm
